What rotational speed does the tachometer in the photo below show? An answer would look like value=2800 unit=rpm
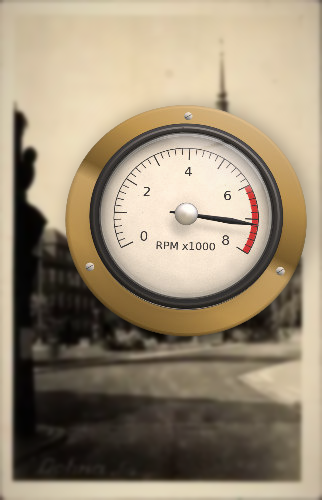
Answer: value=7200 unit=rpm
